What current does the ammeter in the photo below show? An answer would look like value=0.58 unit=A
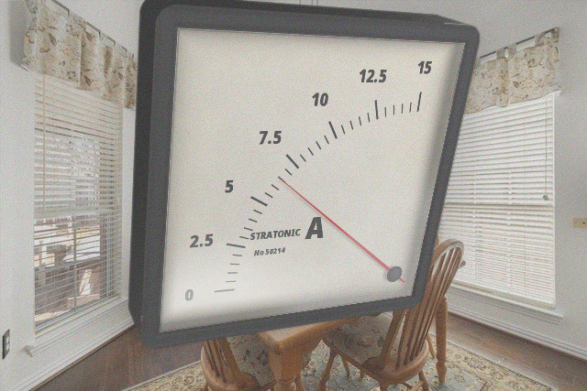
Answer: value=6.5 unit=A
